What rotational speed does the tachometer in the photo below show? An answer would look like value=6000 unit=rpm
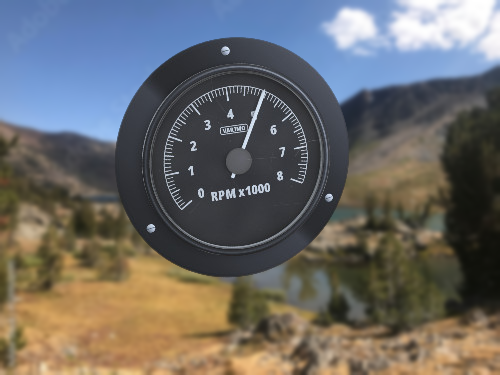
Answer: value=5000 unit=rpm
